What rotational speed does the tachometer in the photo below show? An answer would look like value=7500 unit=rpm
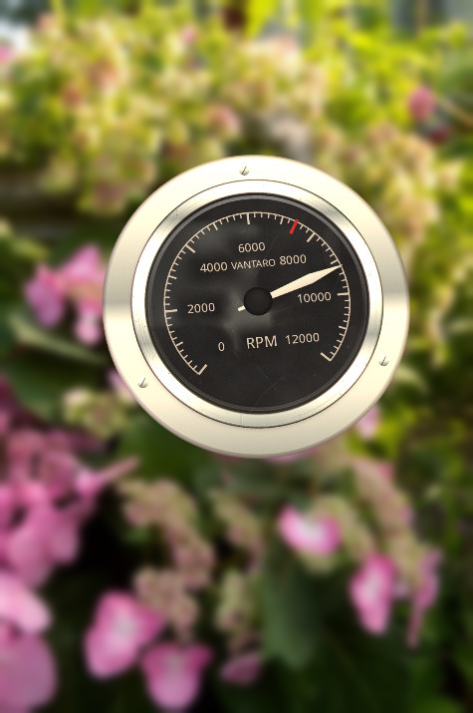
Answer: value=9200 unit=rpm
